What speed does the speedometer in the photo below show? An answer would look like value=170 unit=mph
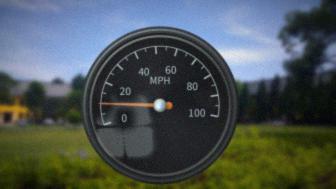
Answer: value=10 unit=mph
